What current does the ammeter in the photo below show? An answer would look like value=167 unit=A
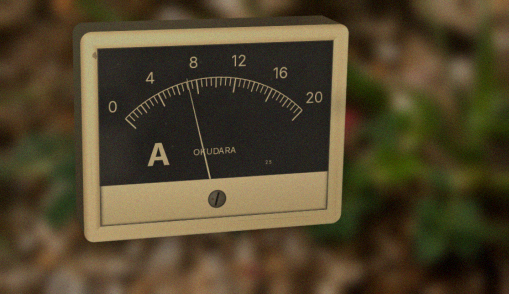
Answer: value=7 unit=A
